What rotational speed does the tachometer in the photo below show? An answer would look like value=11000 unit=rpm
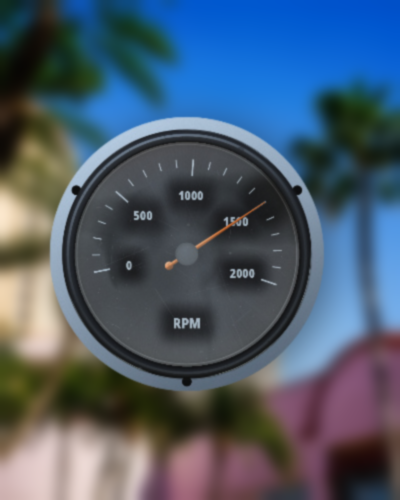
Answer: value=1500 unit=rpm
